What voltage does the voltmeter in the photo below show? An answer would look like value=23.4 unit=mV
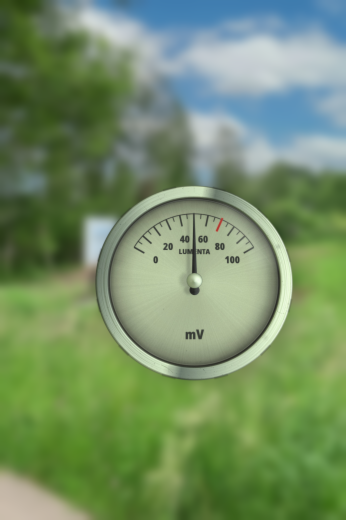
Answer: value=50 unit=mV
